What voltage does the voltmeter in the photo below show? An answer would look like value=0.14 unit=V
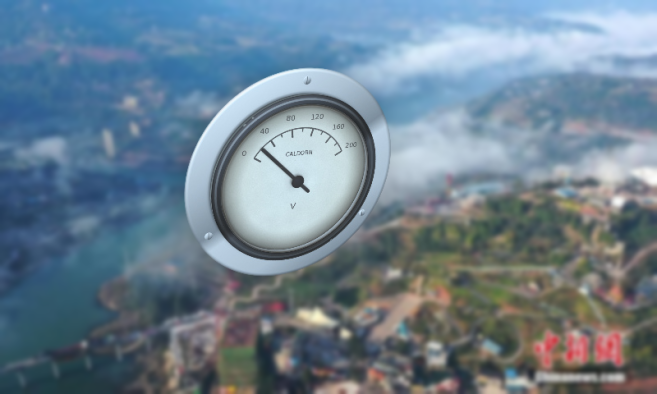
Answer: value=20 unit=V
